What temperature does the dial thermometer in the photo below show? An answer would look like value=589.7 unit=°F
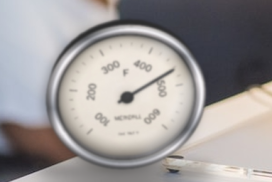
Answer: value=460 unit=°F
